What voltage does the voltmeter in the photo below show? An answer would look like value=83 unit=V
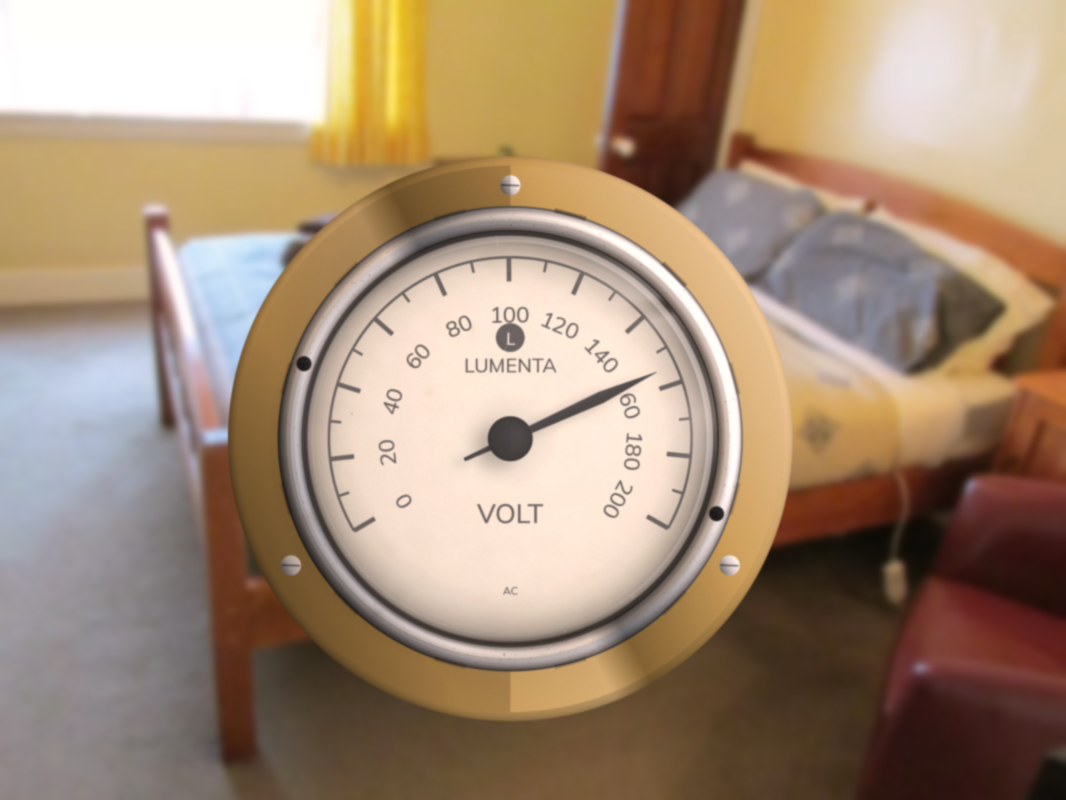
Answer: value=155 unit=V
